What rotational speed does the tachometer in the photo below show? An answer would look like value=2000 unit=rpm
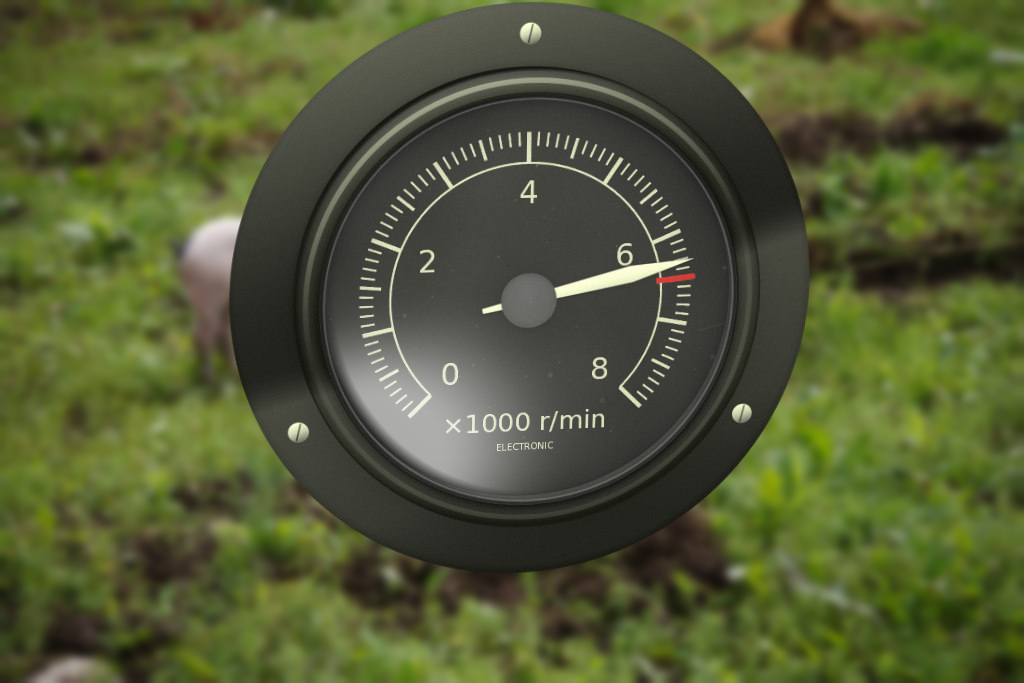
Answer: value=6300 unit=rpm
